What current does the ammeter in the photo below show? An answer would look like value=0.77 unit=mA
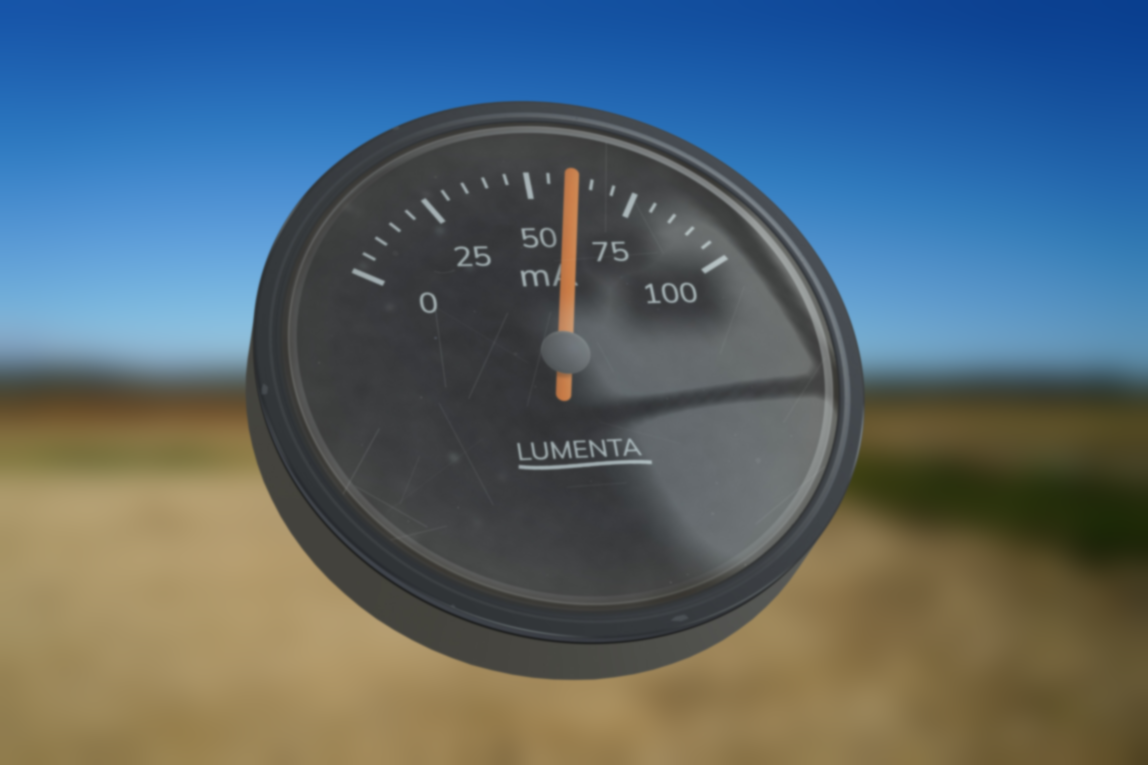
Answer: value=60 unit=mA
